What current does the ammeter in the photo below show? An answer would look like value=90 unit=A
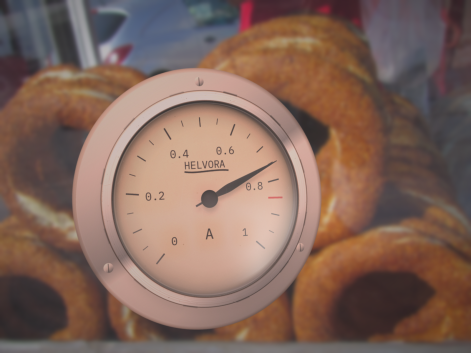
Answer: value=0.75 unit=A
